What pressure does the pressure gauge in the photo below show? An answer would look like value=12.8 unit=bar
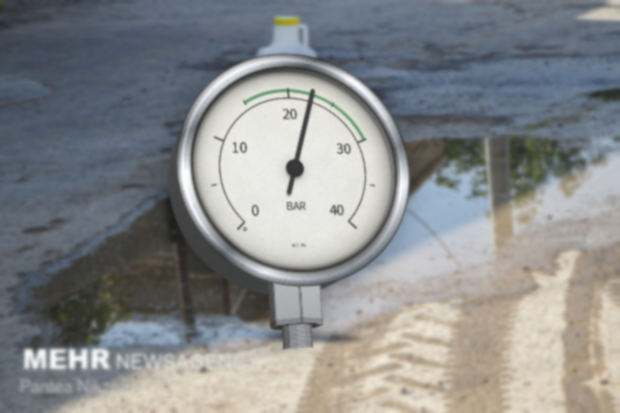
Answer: value=22.5 unit=bar
